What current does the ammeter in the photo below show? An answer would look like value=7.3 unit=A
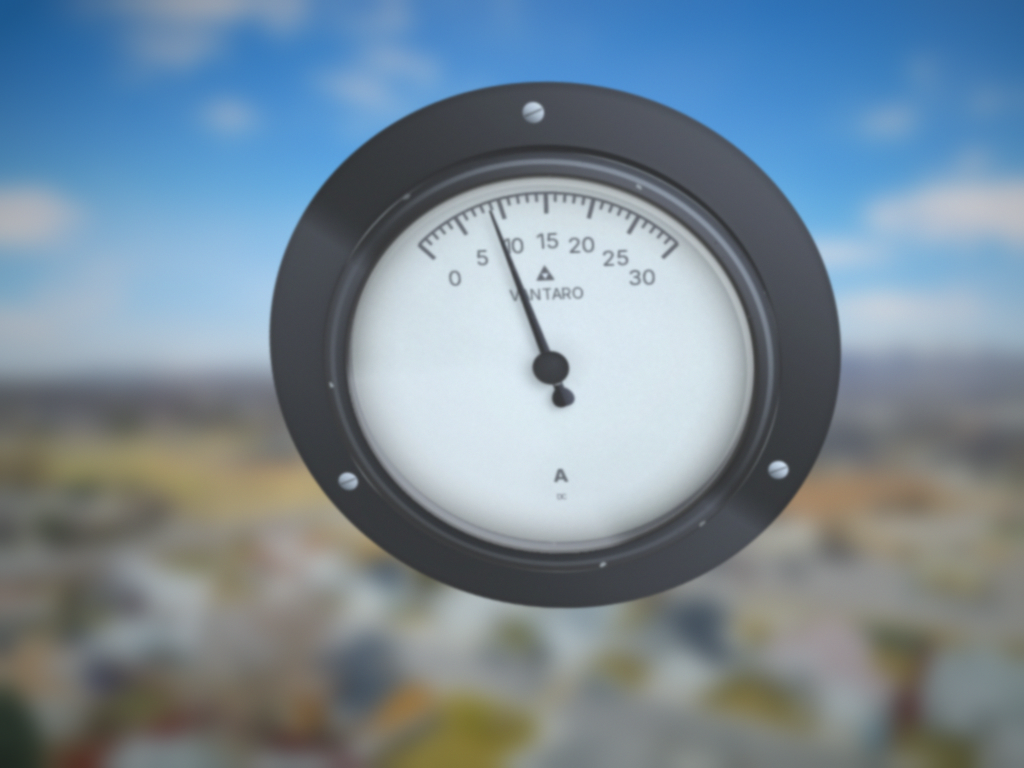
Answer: value=9 unit=A
